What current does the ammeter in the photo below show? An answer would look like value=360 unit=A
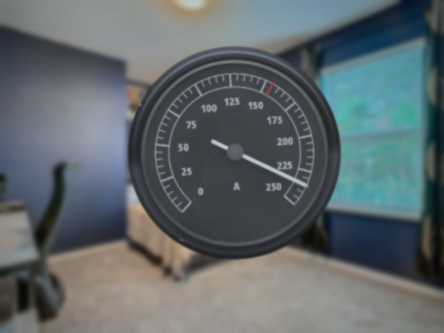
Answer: value=235 unit=A
